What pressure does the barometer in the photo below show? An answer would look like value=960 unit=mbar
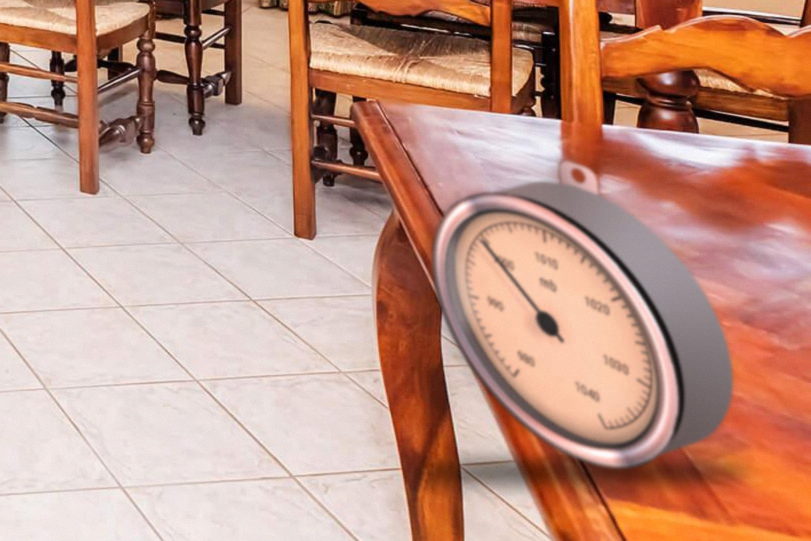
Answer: value=1000 unit=mbar
